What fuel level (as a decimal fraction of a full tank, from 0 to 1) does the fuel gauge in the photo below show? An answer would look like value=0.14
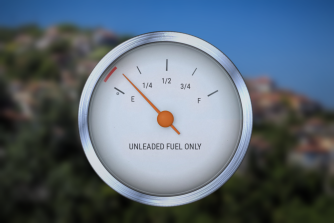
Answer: value=0.125
